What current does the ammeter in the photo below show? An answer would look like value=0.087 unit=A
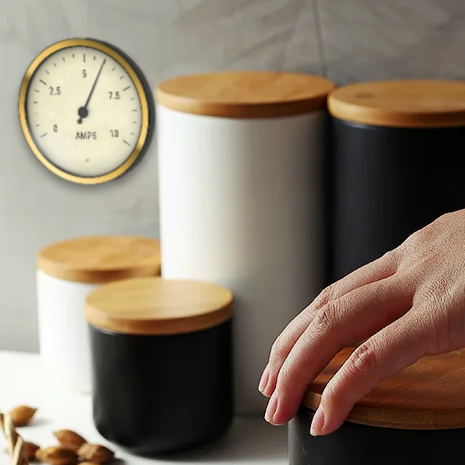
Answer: value=6 unit=A
